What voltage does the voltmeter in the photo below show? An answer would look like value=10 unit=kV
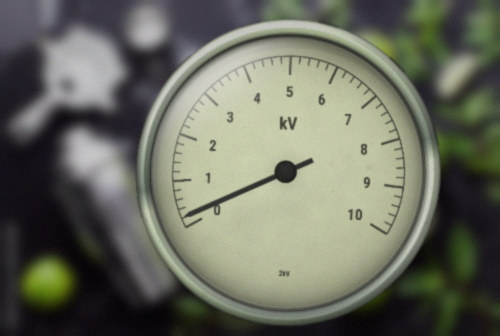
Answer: value=0.2 unit=kV
